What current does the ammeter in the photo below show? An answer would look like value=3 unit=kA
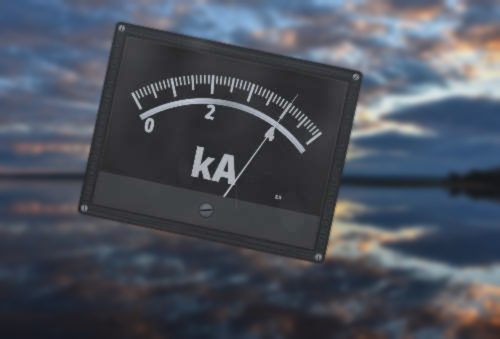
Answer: value=4 unit=kA
